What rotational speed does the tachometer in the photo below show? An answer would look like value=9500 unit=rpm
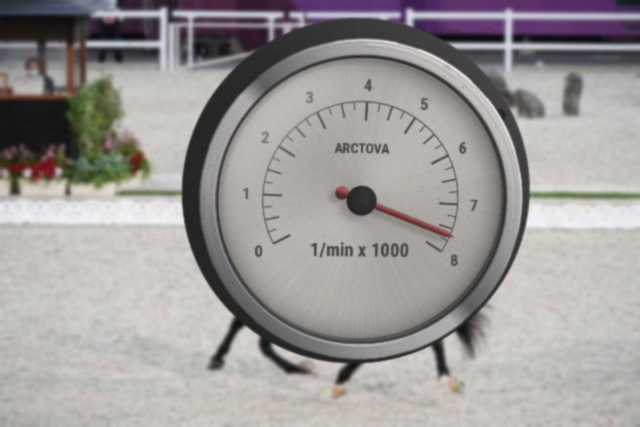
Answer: value=7625 unit=rpm
